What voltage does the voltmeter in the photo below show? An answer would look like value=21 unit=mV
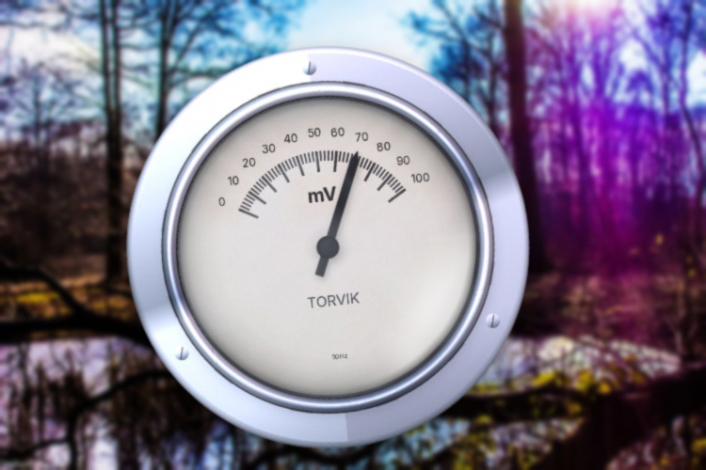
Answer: value=70 unit=mV
